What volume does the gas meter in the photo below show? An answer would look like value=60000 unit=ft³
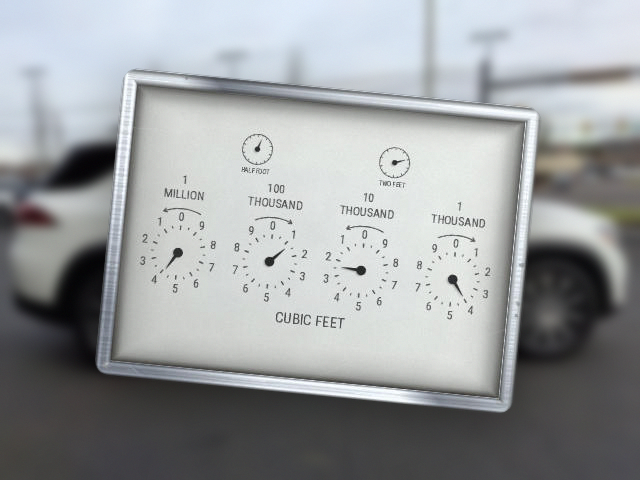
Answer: value=412400 unit=ft³
